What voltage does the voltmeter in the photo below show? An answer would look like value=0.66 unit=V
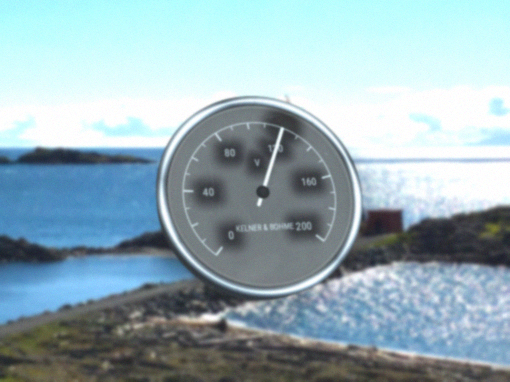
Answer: value=120 unit=V
